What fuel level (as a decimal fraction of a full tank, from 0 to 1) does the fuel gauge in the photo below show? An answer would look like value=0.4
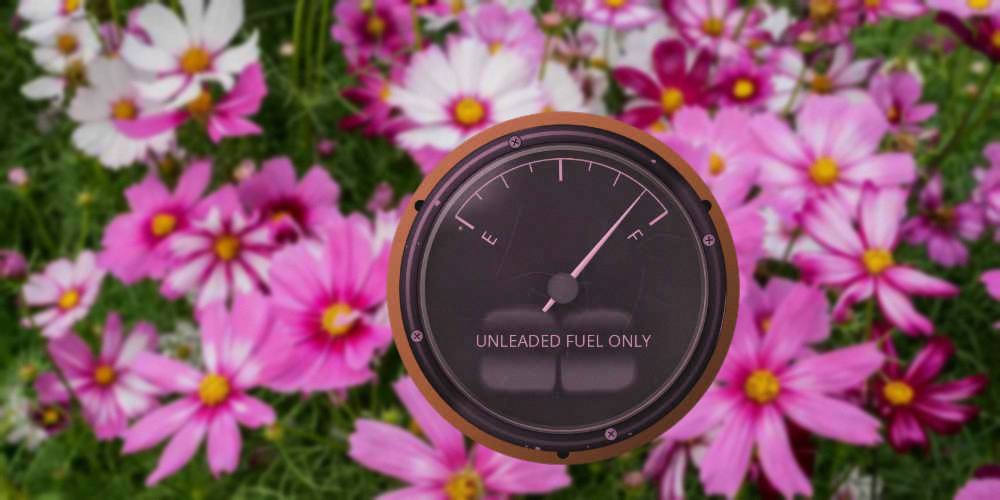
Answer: value=0.875
